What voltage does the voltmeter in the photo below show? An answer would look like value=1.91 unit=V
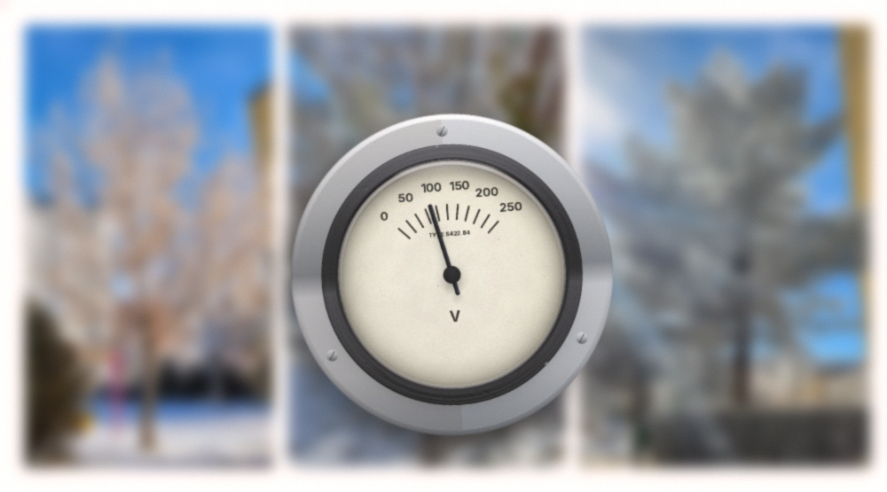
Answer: value=87.5 unit=V
